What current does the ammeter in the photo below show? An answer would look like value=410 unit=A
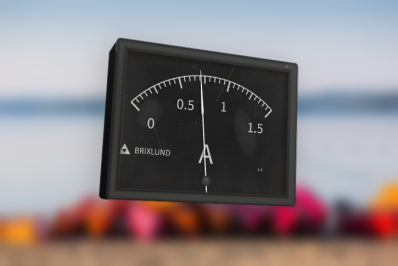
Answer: value=0.7 unit=A
